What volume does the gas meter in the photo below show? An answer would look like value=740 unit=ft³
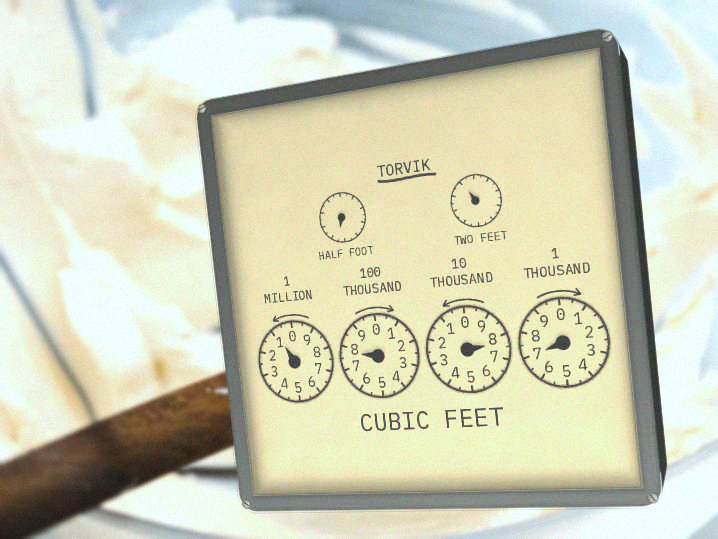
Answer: value=77700 unit=ft³
